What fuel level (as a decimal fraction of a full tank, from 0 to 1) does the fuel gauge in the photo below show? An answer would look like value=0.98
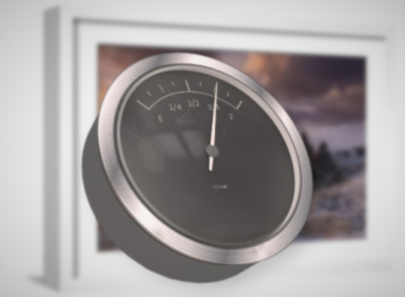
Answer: value=0.75
